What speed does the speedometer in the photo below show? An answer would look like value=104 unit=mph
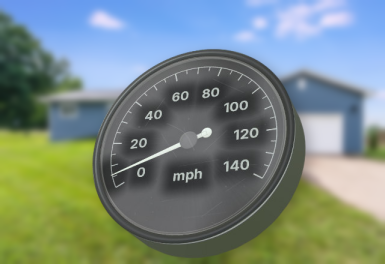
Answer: value=5 unit=mph
